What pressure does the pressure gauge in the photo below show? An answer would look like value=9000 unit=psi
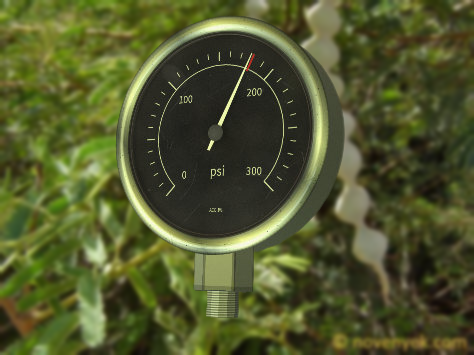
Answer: value=180 unit=psi
